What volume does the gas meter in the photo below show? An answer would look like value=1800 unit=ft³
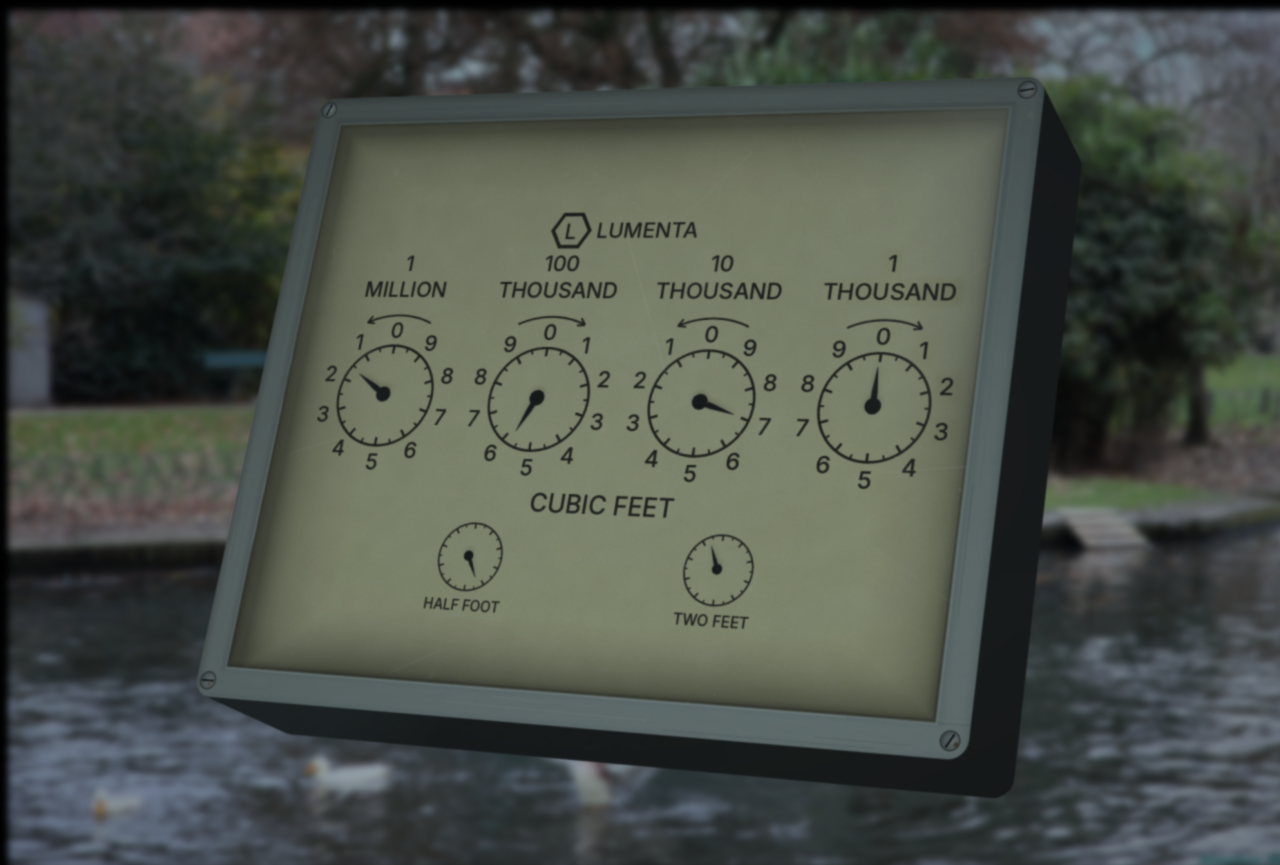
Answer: value=157000 unit=ft³
